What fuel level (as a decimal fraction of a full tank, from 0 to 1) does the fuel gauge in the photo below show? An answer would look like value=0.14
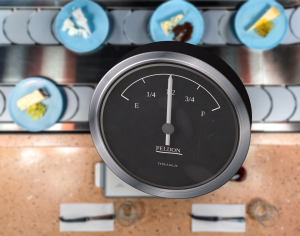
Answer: value=0.5
